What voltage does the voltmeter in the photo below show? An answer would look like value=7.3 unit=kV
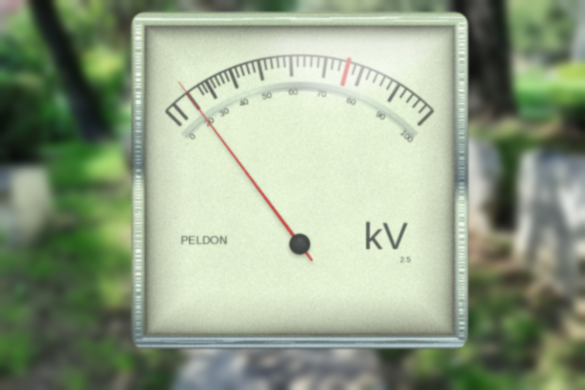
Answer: value=20 unit=kV
